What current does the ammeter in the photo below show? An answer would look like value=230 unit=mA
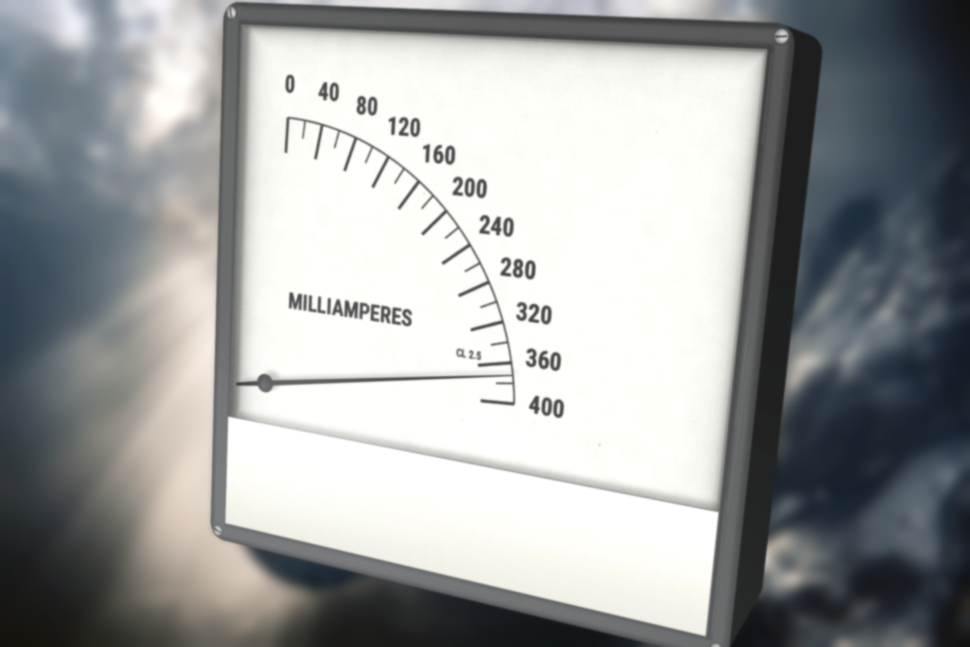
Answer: value=370 unit=mA
